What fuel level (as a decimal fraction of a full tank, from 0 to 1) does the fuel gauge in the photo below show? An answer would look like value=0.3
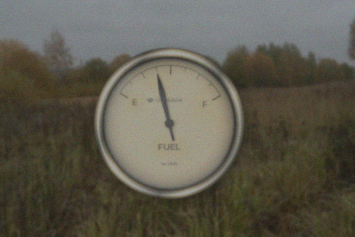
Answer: value=0.375
